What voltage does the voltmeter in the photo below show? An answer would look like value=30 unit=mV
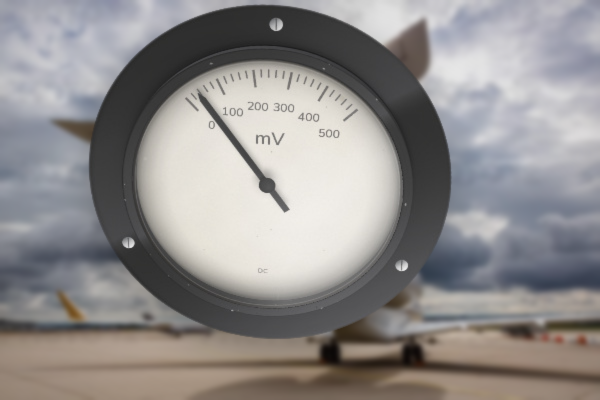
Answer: value=40 unit=mV
